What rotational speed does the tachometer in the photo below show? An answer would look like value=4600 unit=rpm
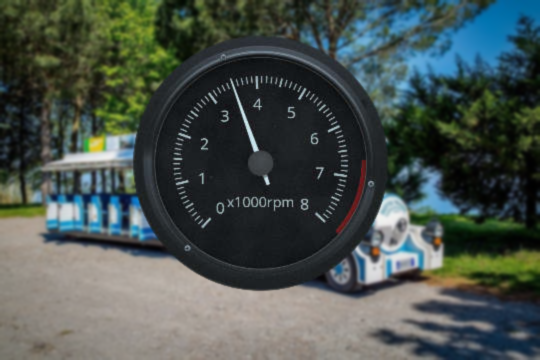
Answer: value=3500 unit=rpm
